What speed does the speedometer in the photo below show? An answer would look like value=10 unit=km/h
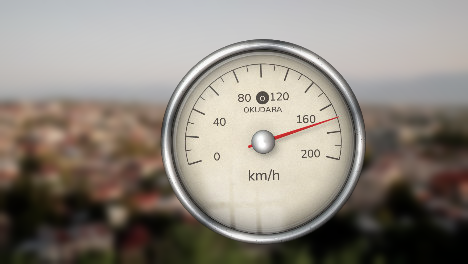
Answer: value=170 unit=km/h
